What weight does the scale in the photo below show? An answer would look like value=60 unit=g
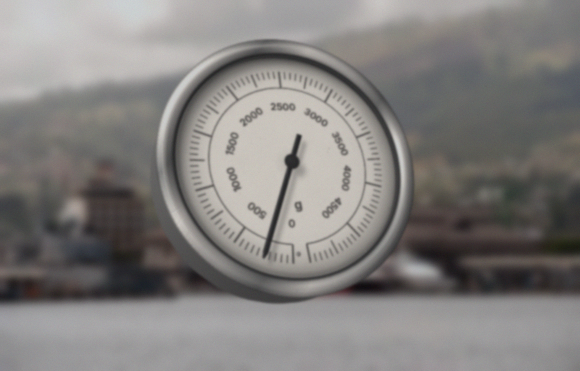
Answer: value=250 unit=g
